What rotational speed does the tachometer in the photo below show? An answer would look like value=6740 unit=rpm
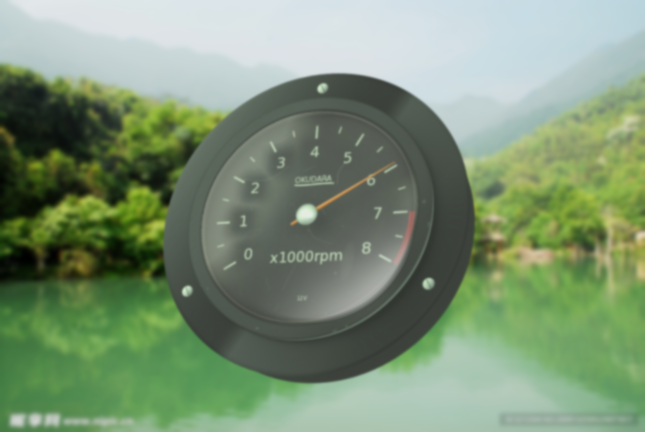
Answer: value=6000 unit=rpm
